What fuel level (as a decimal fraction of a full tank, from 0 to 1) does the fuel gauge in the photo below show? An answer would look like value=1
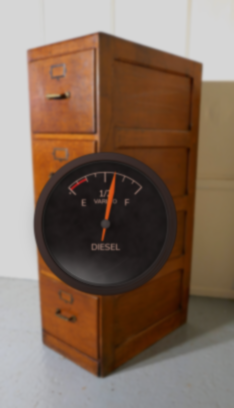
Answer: value=0.625
